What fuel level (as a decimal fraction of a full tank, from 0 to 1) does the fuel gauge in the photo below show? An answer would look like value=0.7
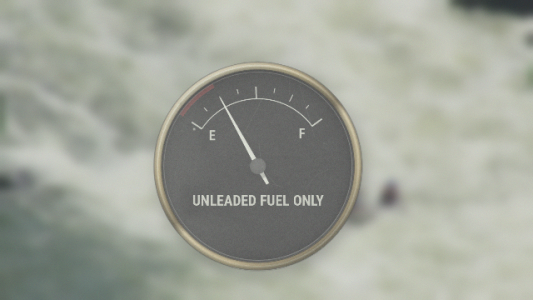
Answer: value=0.25
